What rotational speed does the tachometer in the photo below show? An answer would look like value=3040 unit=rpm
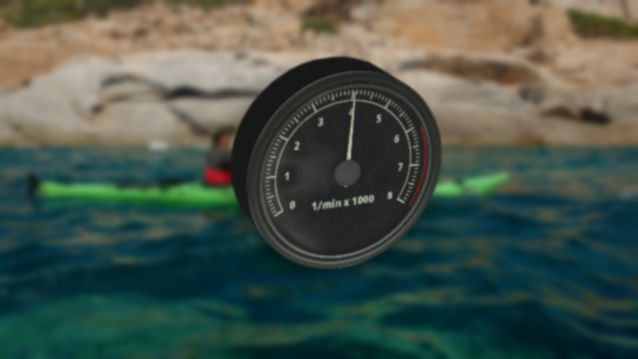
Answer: value=4000 unit=rpm
